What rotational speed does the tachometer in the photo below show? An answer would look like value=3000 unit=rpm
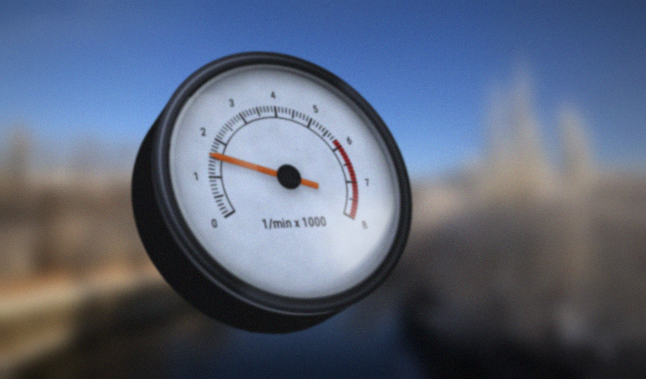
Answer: value=1500 unit=rpm
